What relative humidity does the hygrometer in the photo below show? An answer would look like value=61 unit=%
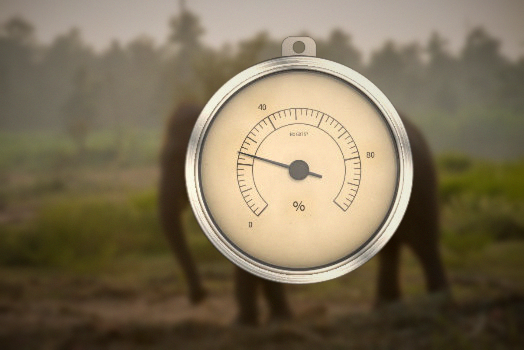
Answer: value=24 unit=%
